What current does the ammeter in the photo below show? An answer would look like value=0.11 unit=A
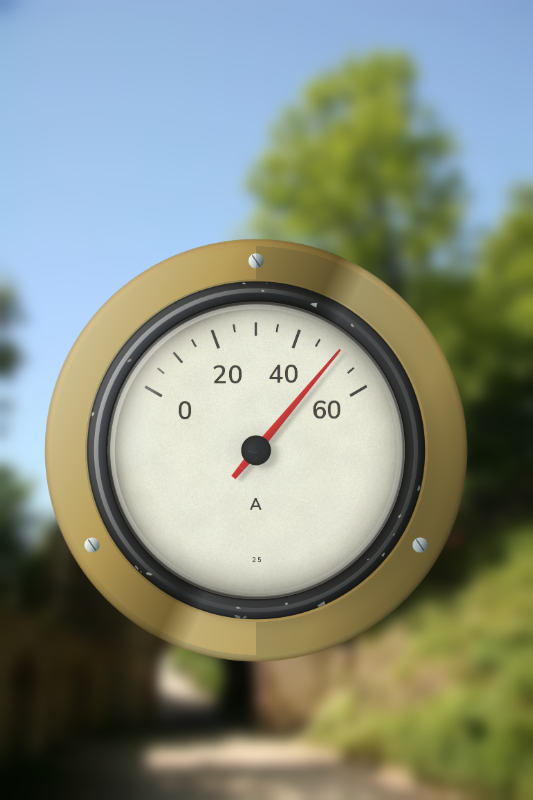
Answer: value=50 unit=A
